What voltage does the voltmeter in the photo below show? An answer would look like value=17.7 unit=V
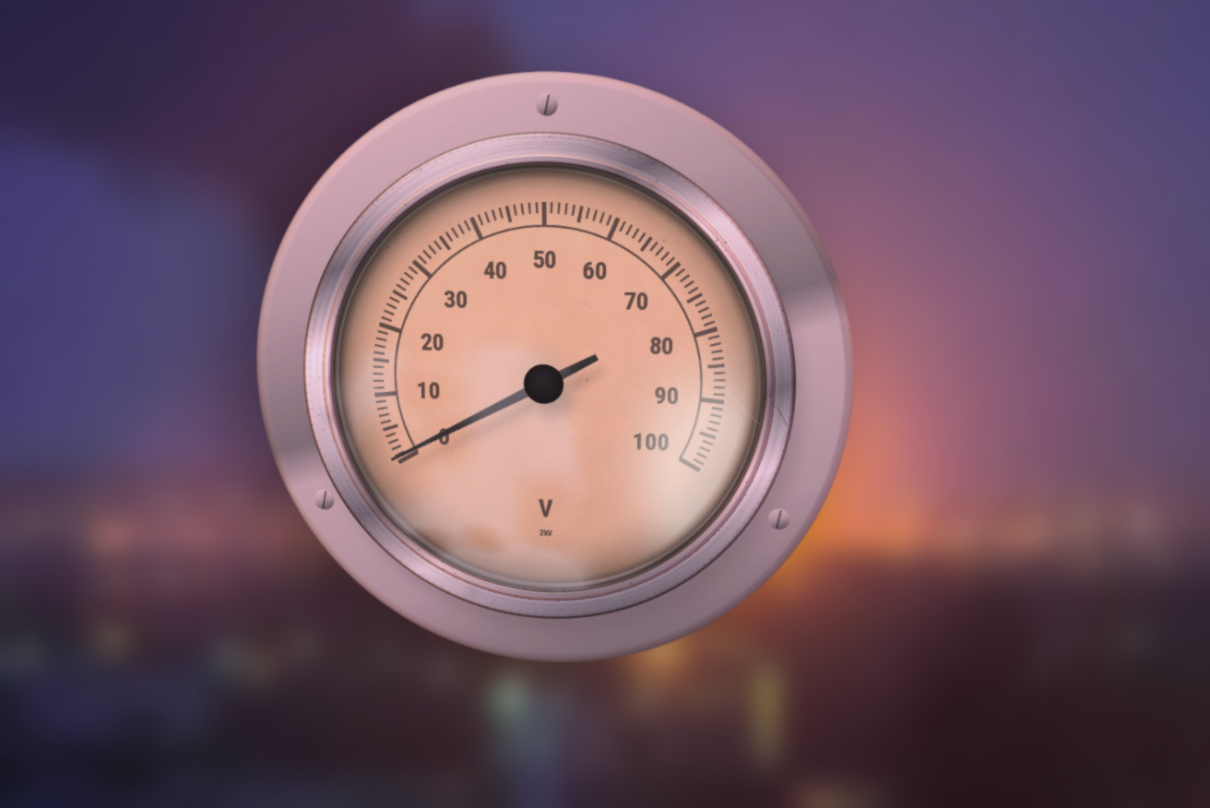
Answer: value=1 unit=V
